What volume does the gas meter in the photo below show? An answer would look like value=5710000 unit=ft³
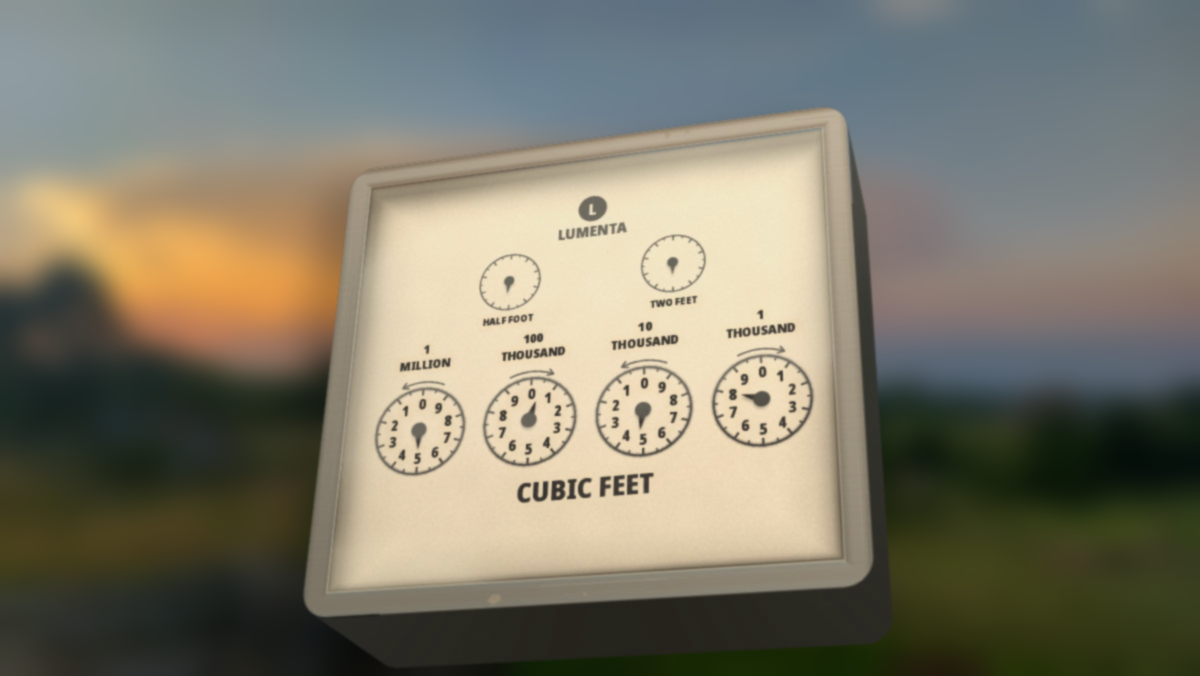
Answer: value=504800 unit=ft³
